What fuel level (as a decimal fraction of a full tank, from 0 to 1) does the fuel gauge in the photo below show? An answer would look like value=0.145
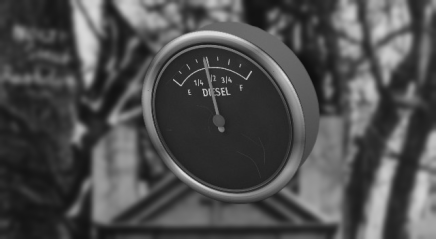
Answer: value=0.5
